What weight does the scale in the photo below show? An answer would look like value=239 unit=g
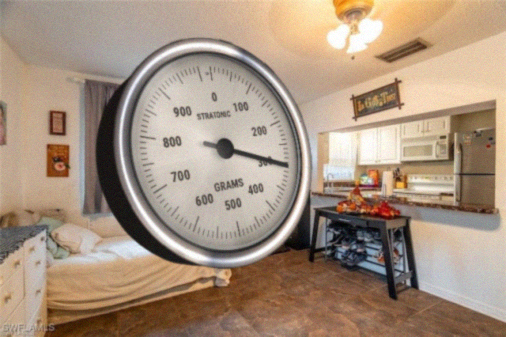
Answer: value=300 unit=g
